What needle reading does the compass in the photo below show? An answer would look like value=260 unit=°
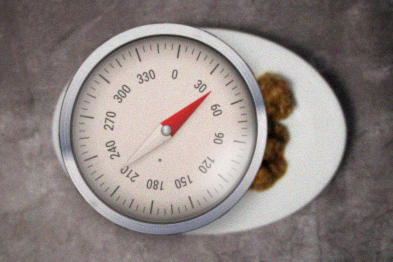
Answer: value=40 unit=°
